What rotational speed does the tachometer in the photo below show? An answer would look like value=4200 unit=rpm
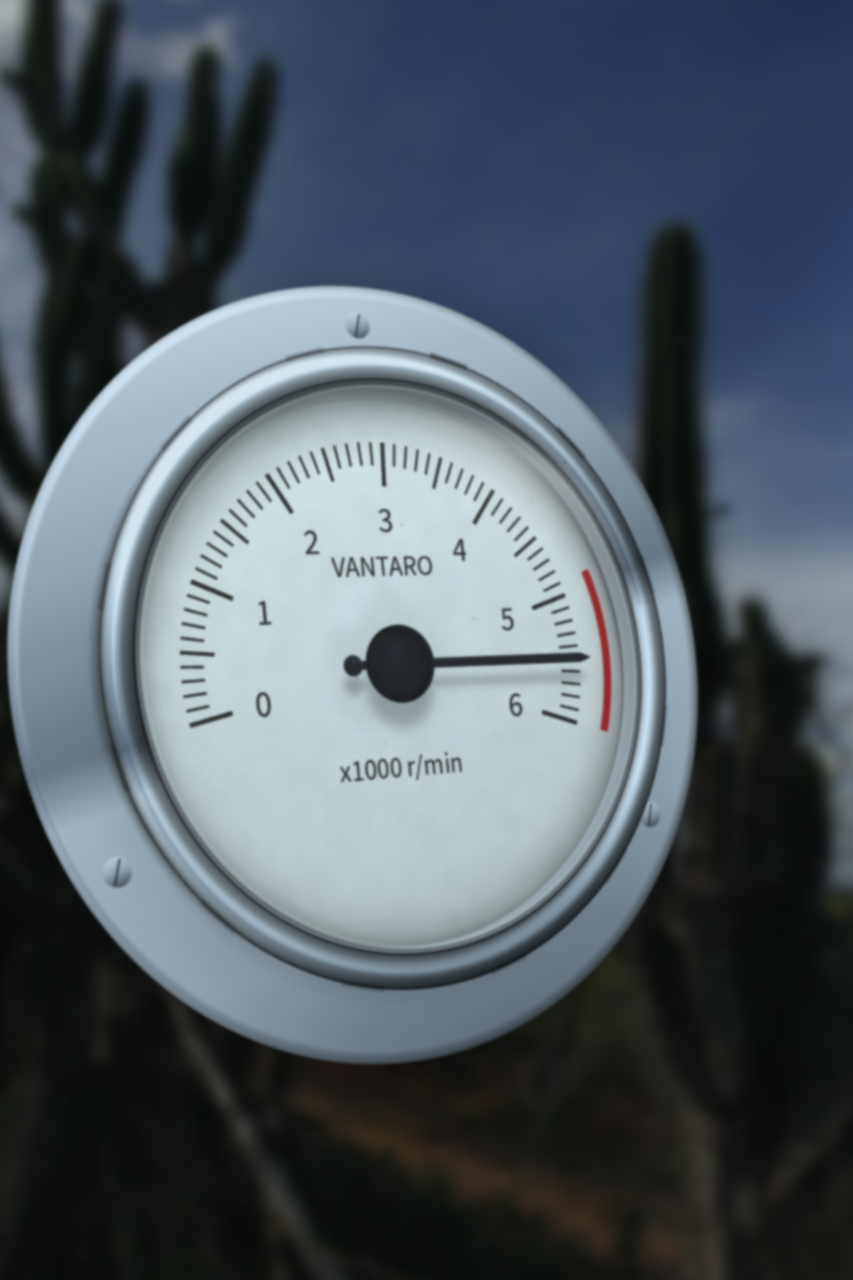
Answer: value=5500 unit=rpm
